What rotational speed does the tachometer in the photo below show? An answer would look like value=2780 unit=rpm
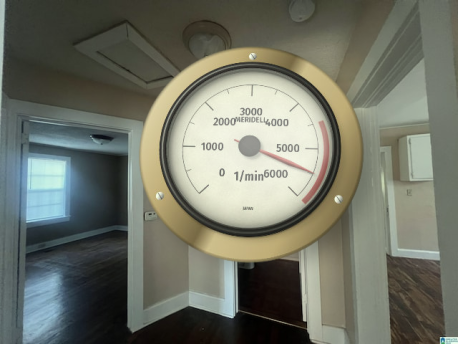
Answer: value=5500 unit=rpm
